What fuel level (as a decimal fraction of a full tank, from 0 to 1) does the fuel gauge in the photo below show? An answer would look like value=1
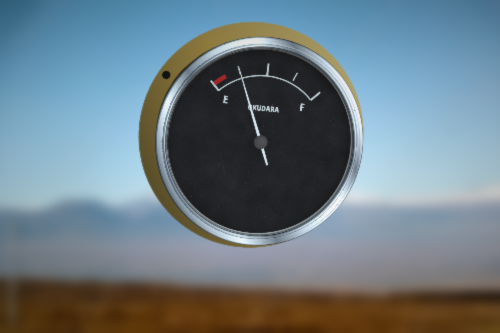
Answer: value=0.25
